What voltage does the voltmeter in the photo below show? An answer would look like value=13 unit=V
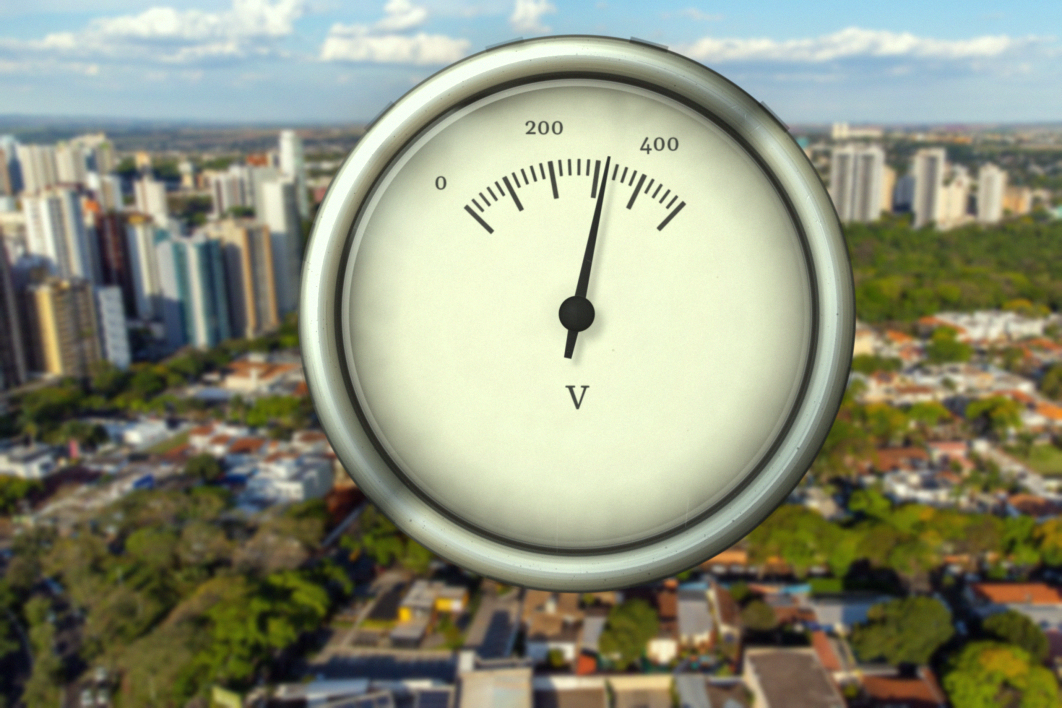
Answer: value=320 unit=V
